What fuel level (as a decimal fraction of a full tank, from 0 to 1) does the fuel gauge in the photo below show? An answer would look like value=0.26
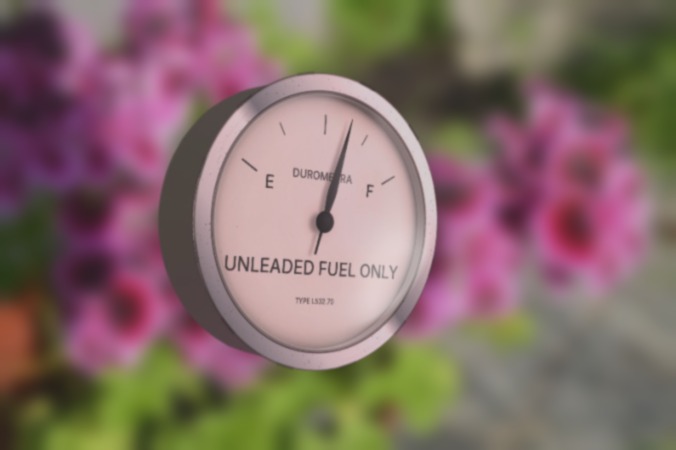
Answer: value=0.625
